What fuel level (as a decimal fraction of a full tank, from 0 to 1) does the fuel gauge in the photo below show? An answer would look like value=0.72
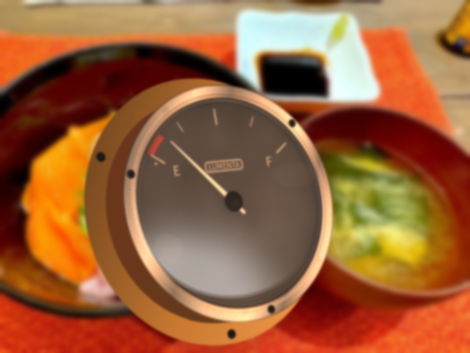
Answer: value=0.125
